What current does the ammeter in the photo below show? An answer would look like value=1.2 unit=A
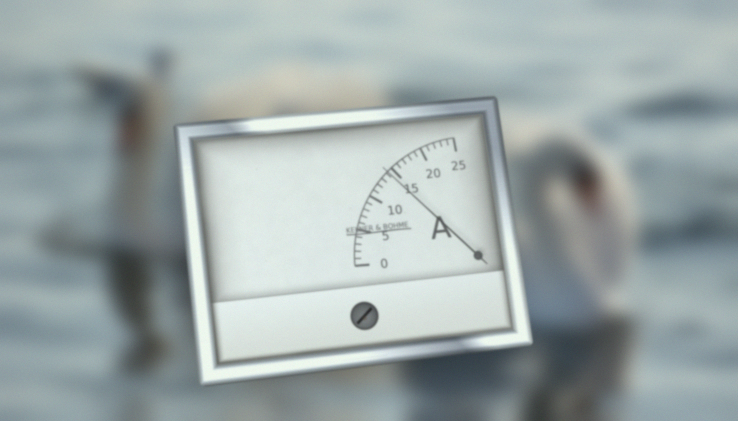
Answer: value=14 unit=A
